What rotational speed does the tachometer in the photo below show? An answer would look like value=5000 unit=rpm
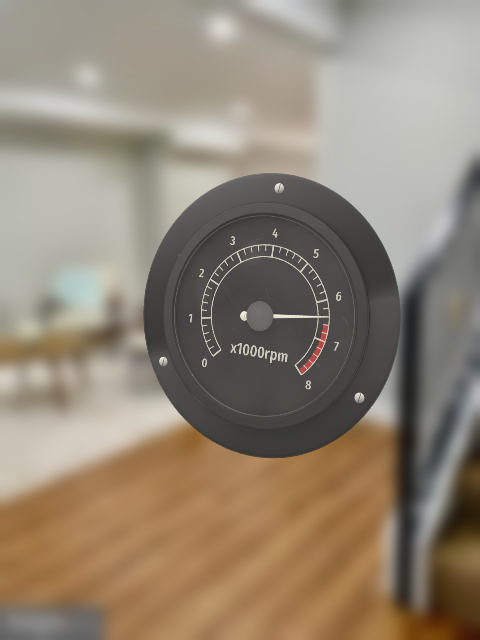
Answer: value=6400 unit=rpm
